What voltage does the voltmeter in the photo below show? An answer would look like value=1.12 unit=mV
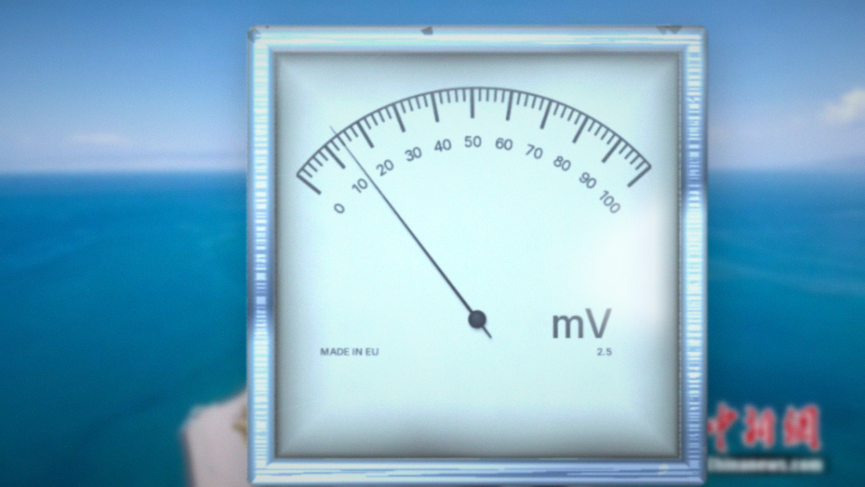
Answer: value=14 unit=mV
